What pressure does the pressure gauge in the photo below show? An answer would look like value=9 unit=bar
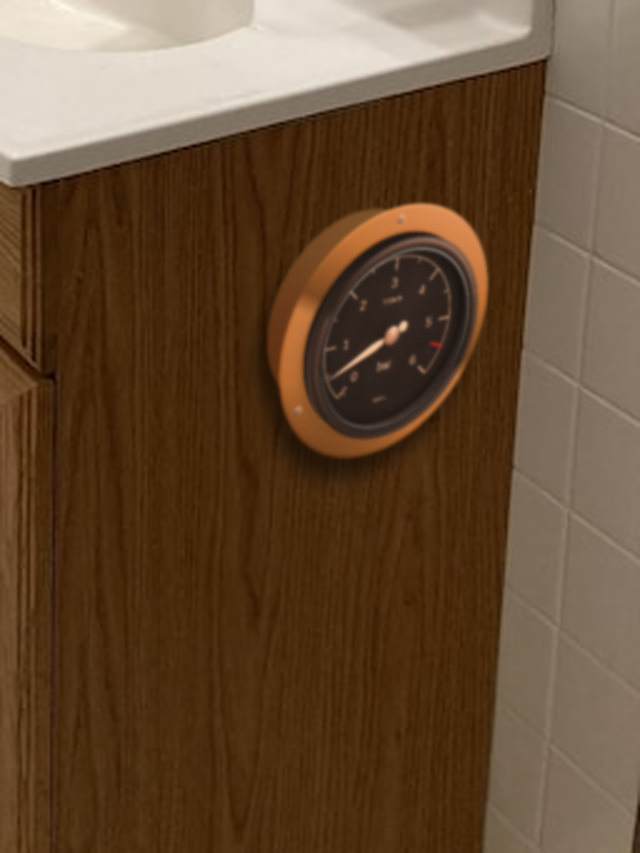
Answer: value=0.5 unit=bar
